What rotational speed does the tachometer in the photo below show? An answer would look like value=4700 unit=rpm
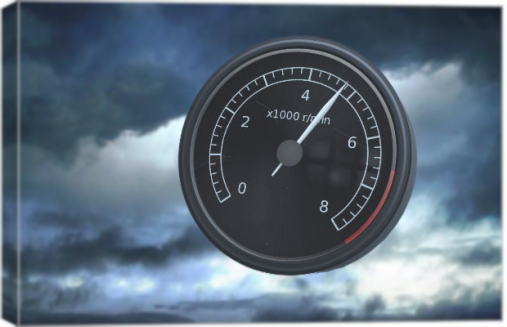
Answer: value=4800 unit=rpm
